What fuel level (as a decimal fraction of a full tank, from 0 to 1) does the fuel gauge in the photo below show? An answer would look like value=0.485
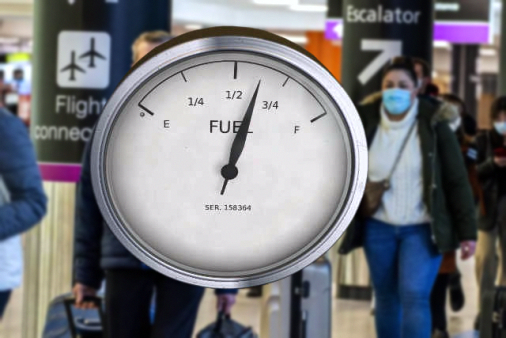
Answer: value=0.625
